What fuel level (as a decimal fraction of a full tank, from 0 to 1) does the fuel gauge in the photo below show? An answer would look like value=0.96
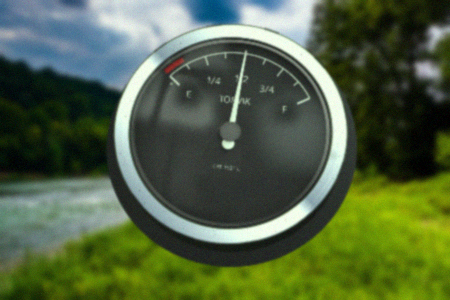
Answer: value=0.5
